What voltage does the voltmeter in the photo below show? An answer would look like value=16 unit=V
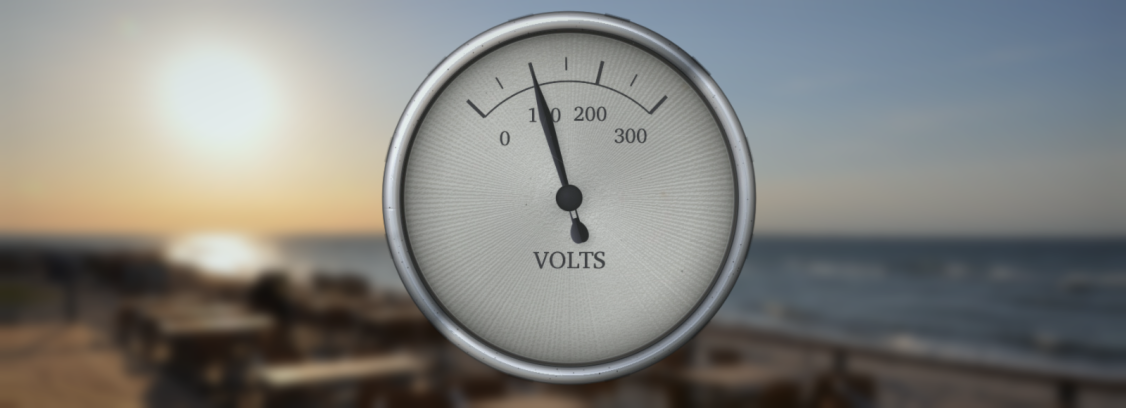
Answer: value=100 unit=V
